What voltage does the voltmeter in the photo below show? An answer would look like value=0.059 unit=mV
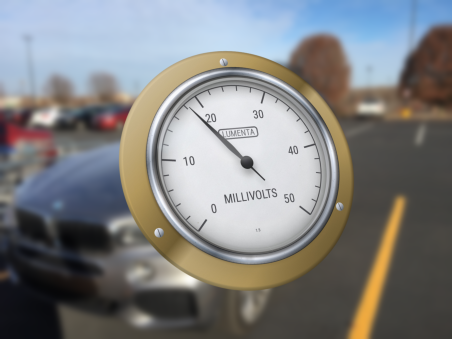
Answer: value=18 unit=mV
